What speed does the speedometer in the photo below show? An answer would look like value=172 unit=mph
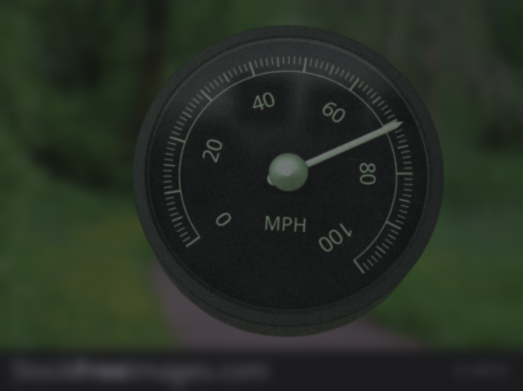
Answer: value=71 unit=mph
